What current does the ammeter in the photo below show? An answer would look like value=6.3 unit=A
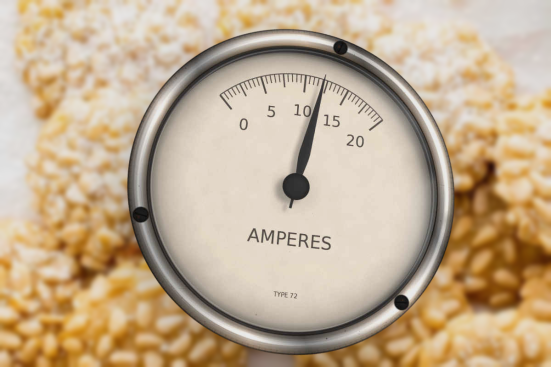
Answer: value=12 unit=A
